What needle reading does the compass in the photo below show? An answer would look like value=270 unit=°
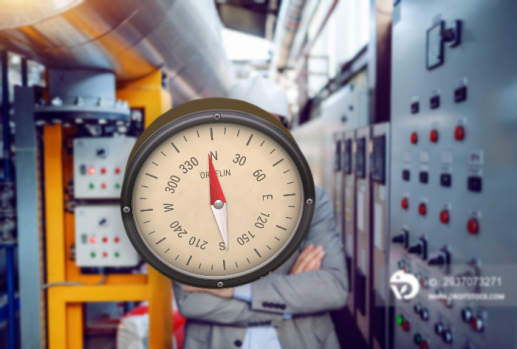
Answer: value=355 unit=°
